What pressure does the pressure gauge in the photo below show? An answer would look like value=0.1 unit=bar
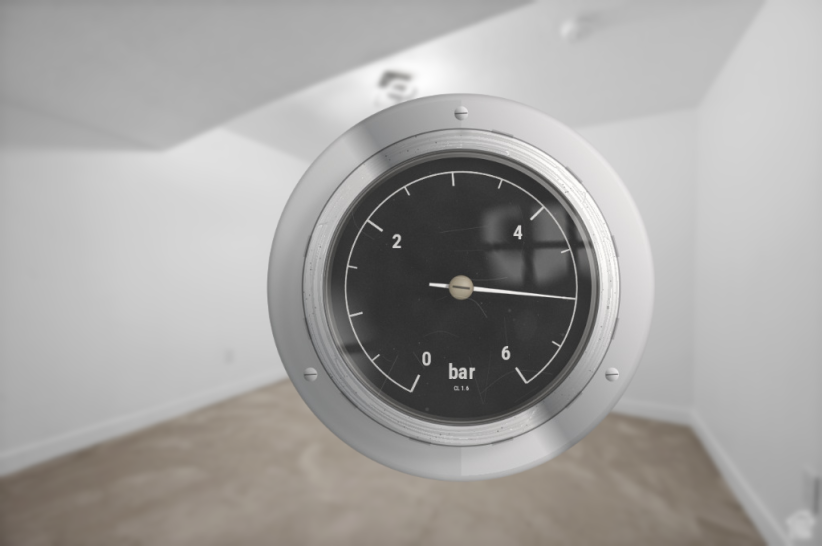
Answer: value=5 unit=bar
